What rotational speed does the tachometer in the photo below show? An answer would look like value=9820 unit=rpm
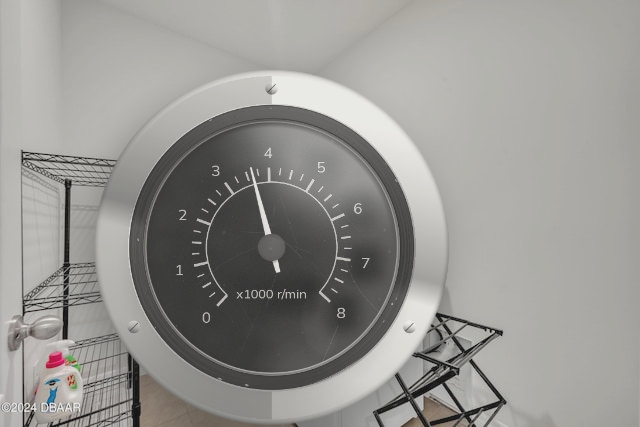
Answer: value=3625 unit=rpm
